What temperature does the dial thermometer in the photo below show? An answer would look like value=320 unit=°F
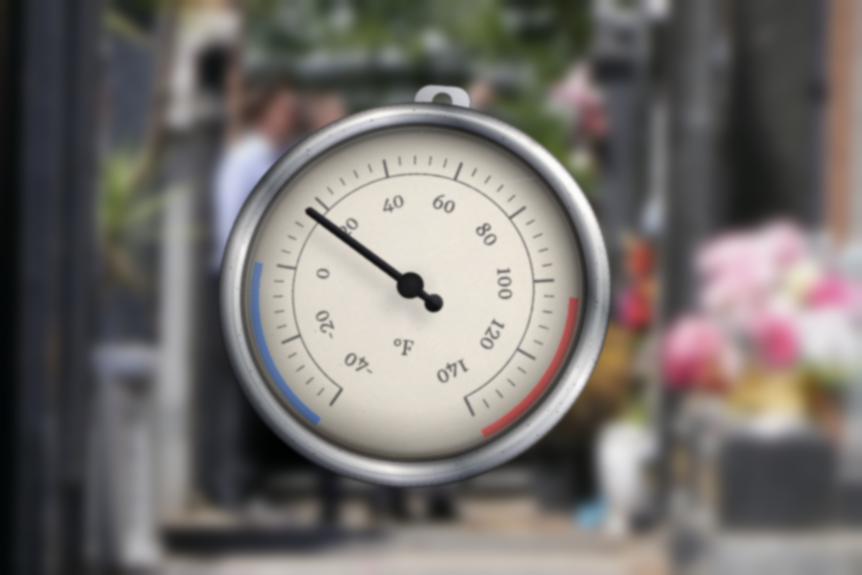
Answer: value=16 unit=°F
